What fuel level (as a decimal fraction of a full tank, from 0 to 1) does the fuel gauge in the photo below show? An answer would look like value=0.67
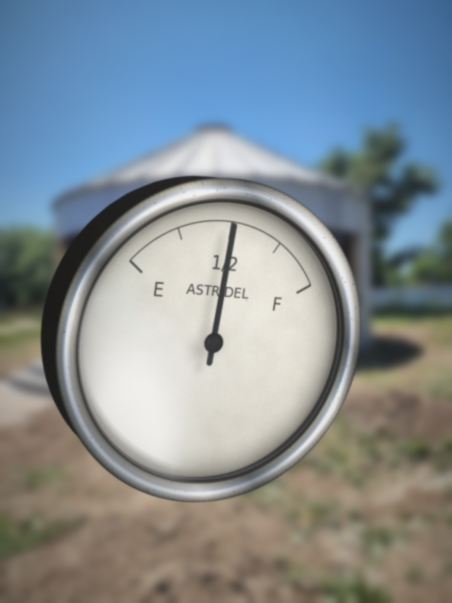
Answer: value=0.5
